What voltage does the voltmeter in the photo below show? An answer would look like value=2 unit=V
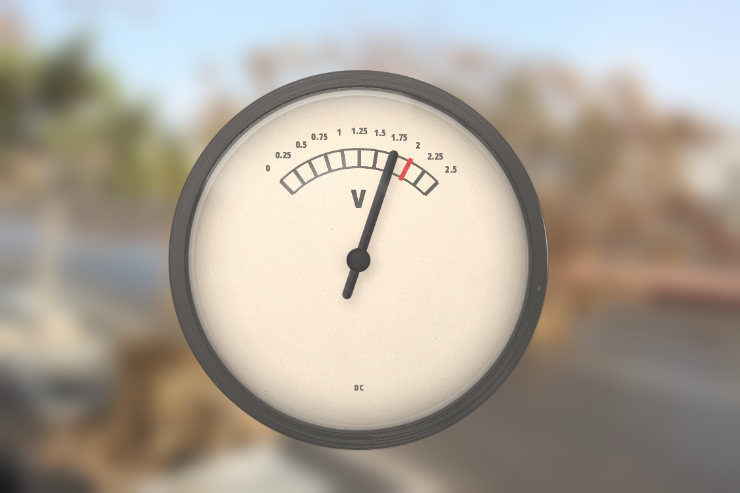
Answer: value=1.75 unit=V
